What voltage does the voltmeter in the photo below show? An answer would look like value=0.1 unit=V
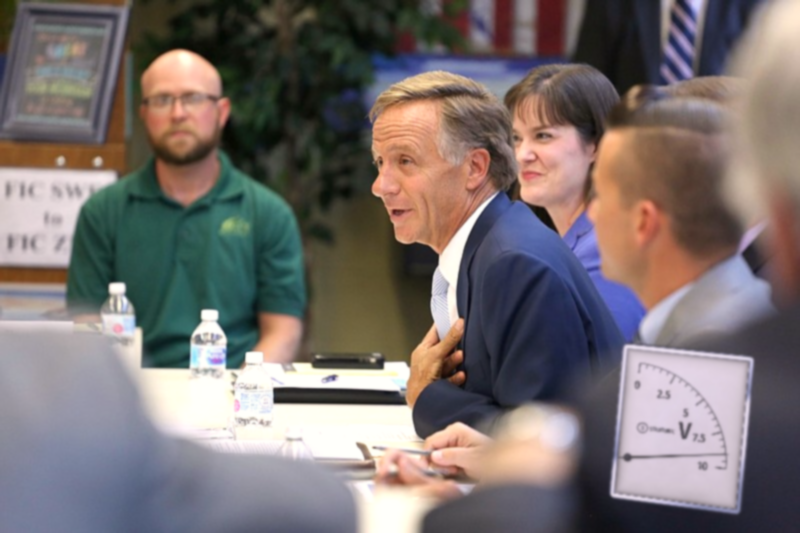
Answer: value=9 unit=V
